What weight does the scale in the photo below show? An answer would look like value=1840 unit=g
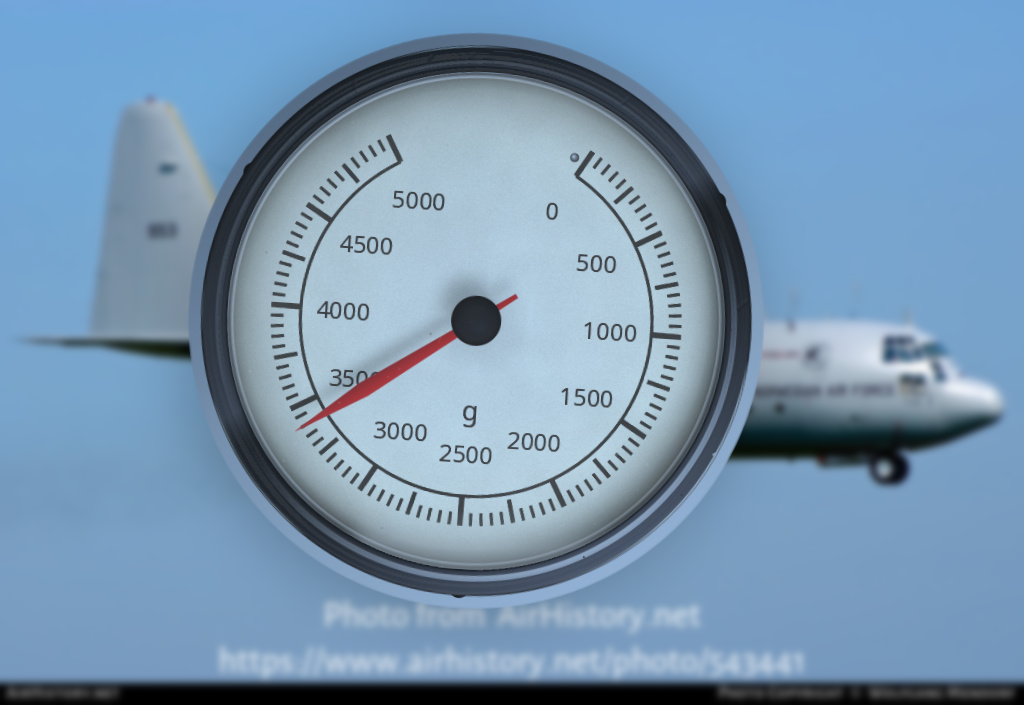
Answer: value=3400 unit=g
